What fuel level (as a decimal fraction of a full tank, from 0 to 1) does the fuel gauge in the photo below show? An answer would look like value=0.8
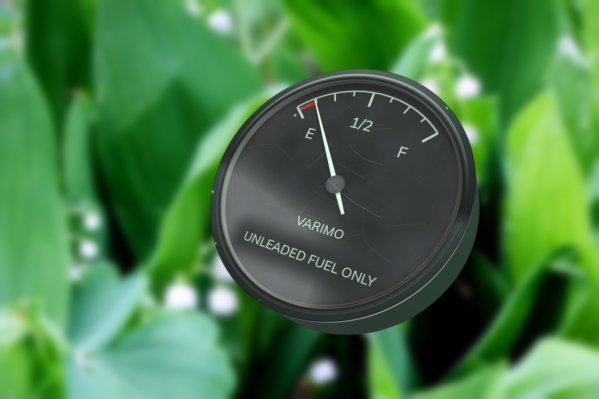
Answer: value=0.125
